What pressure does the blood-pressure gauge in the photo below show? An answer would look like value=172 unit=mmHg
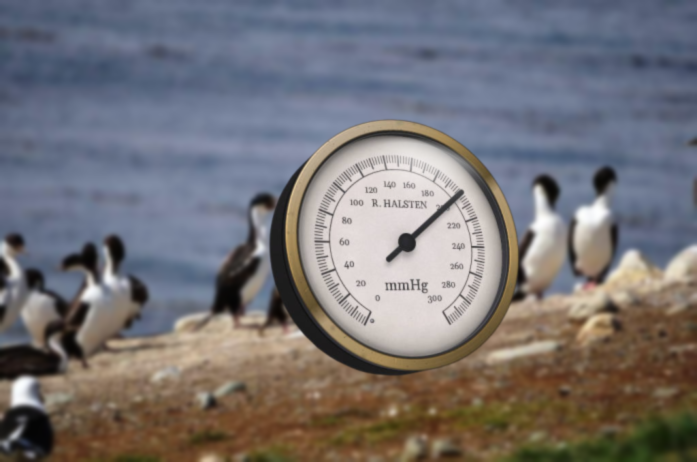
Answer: value=200 unit=mmHg
